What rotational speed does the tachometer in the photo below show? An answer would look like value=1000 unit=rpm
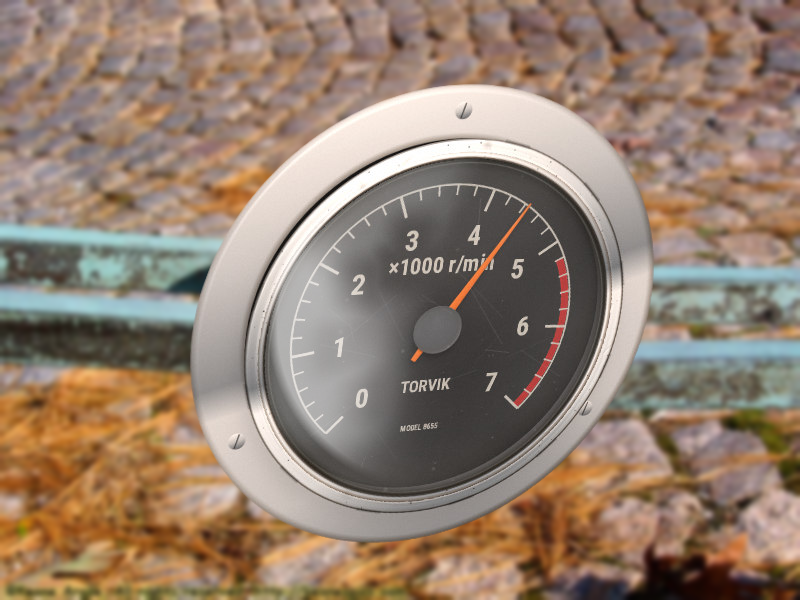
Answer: value=4400 unit=rpm
